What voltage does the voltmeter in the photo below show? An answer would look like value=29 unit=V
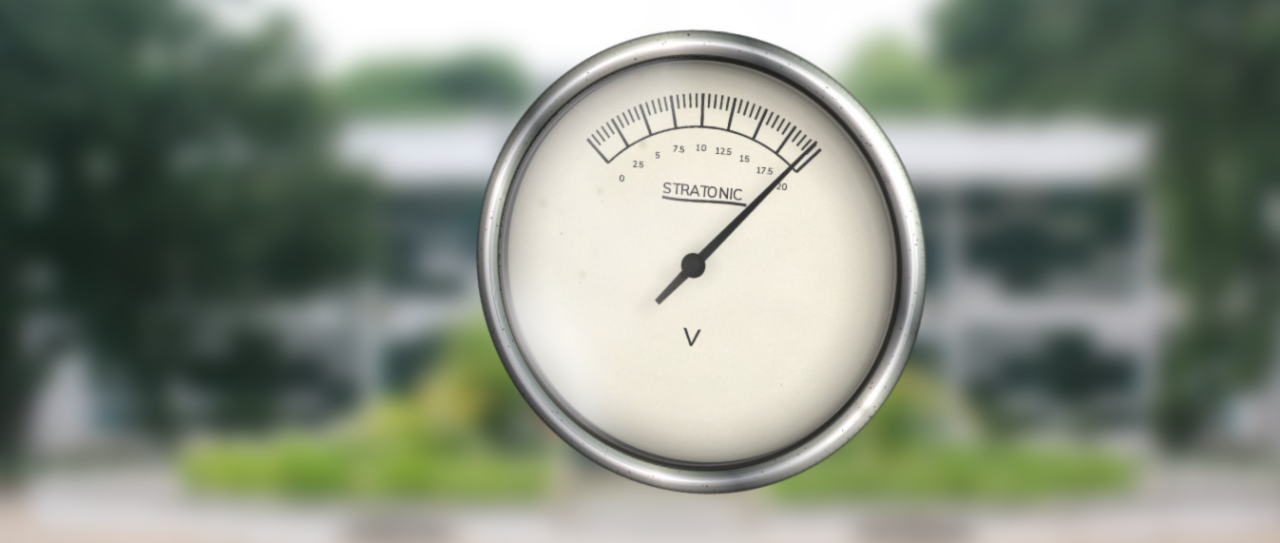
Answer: value=19.5 unit=V
